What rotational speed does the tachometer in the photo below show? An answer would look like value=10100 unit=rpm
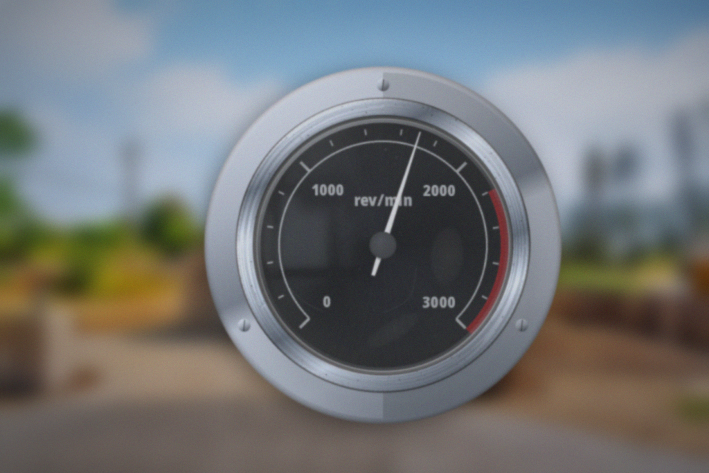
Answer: value=1700 unit=rpm
